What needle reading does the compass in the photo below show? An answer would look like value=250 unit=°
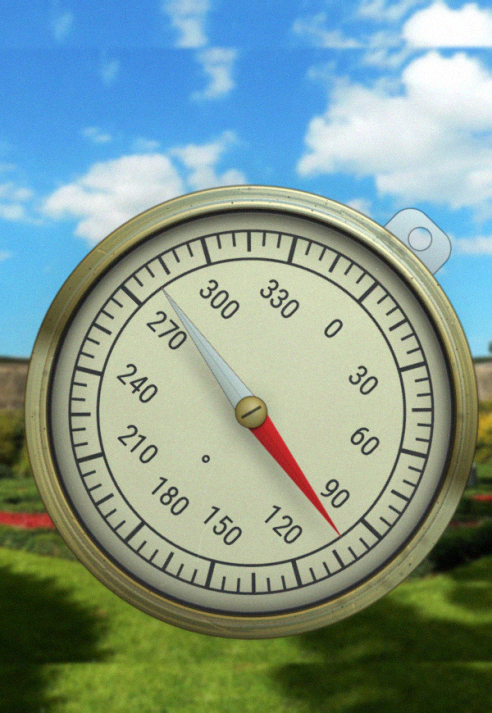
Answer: value=100 unit=°
